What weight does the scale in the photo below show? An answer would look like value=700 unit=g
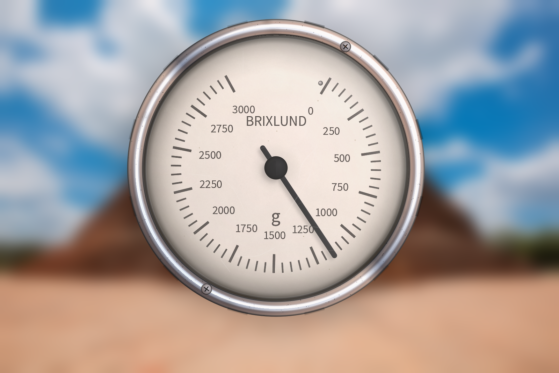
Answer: value=1150 unit=g
